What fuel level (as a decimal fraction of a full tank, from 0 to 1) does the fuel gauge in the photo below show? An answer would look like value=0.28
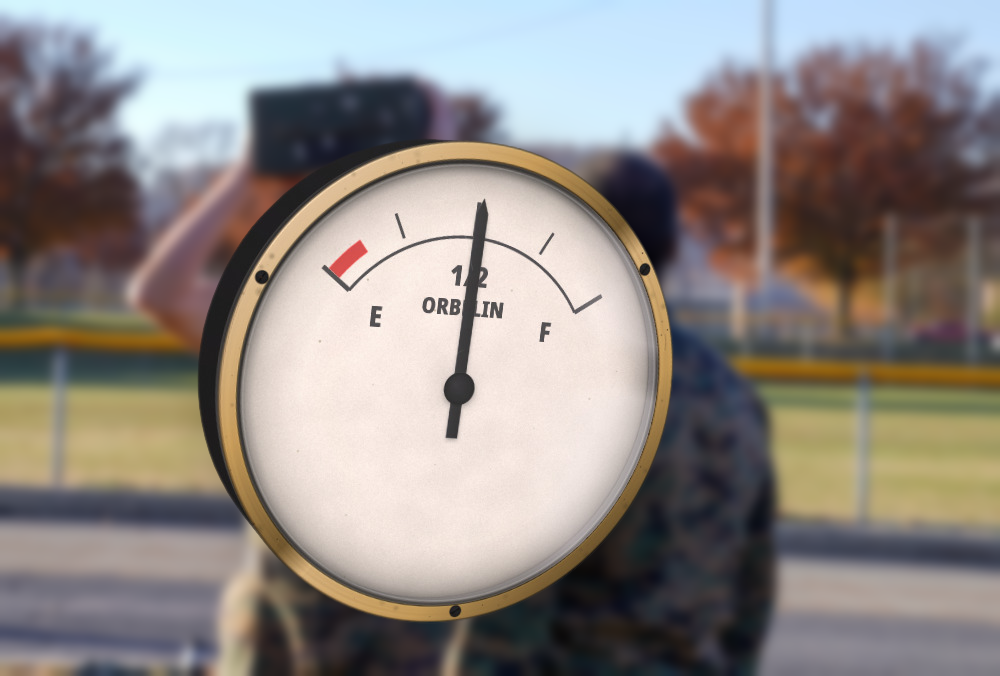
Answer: value=0.5
